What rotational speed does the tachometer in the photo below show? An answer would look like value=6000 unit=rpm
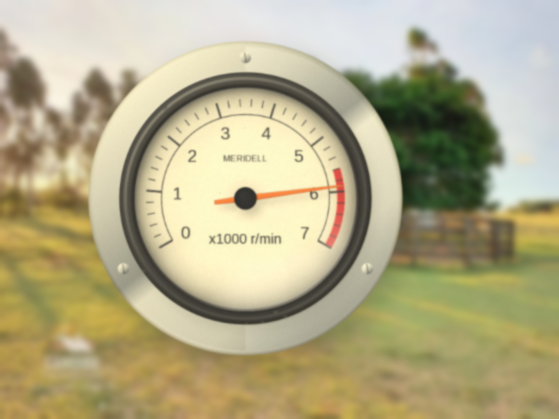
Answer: value=5900 unit=rpm
